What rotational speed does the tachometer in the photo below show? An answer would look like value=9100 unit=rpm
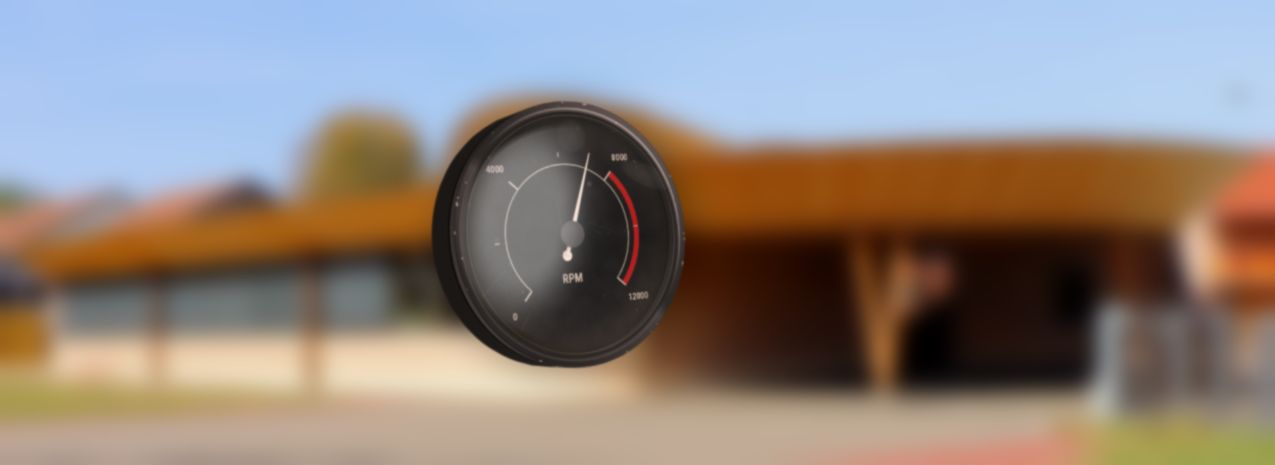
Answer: value=7000 unit=rpm
